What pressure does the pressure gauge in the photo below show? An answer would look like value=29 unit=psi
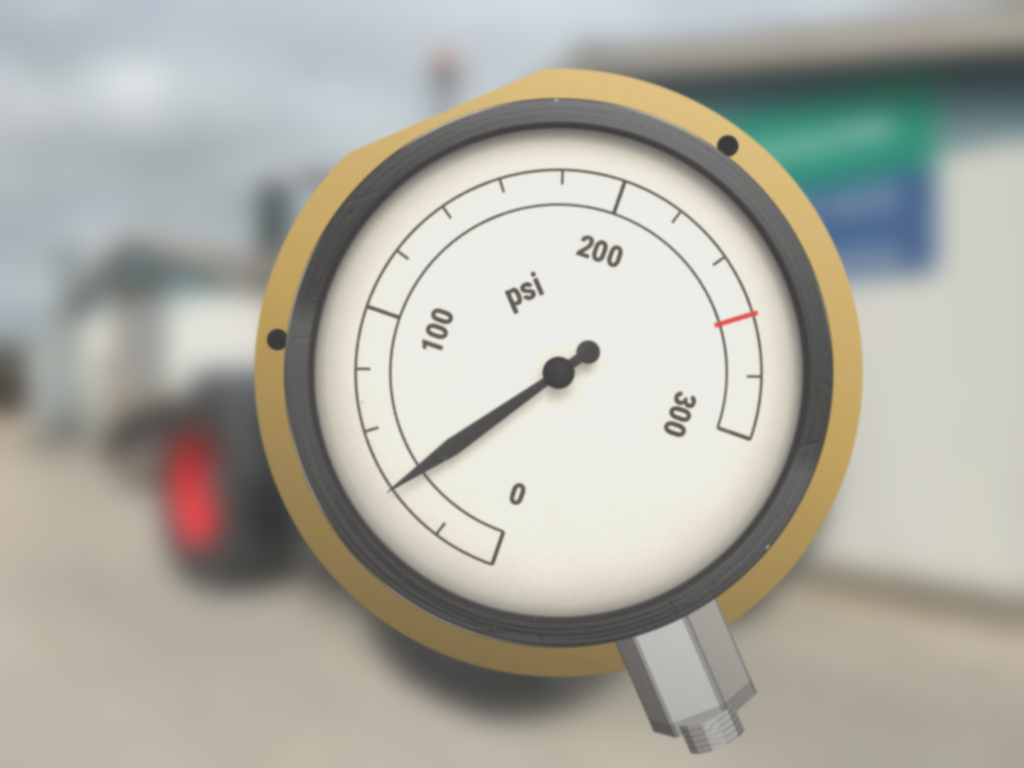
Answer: value=40 unit=psi
